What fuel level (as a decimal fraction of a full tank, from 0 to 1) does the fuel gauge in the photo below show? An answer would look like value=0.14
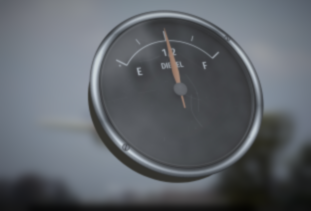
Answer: value=0.5
